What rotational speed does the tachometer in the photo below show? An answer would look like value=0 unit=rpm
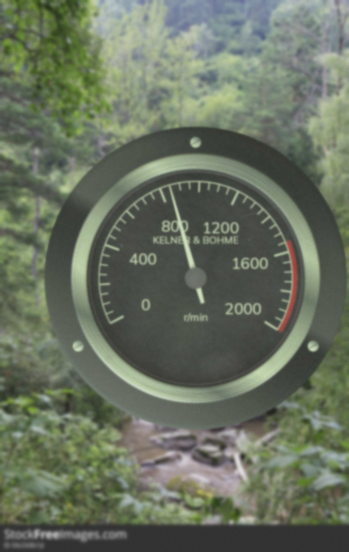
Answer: value=850 unit=rpm
